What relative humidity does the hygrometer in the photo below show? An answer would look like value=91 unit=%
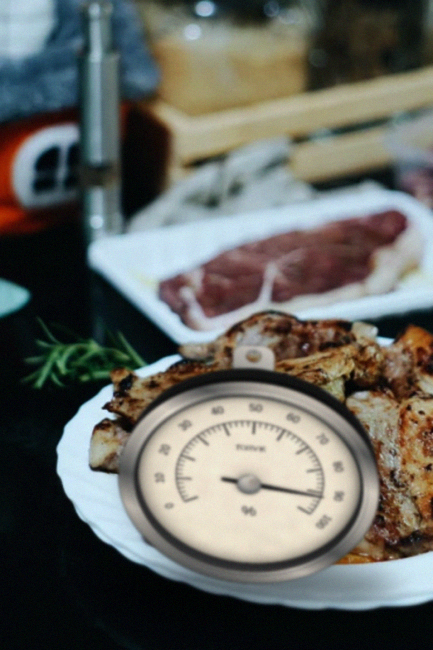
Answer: value=90 unit=%
